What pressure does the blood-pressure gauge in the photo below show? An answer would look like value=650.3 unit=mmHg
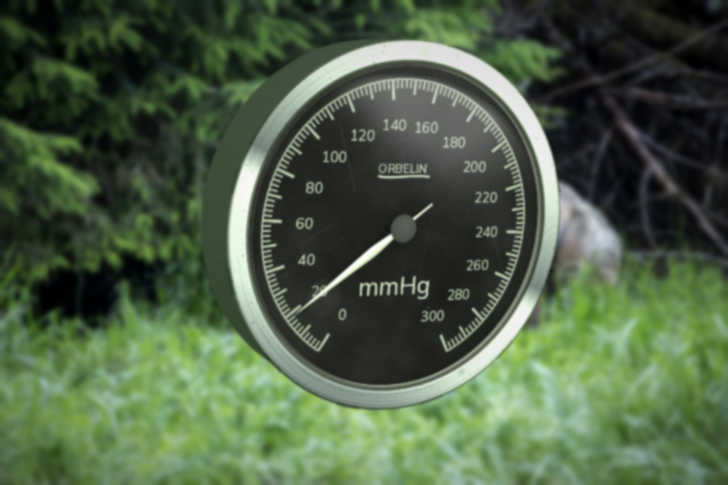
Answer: value=20 unit=mmHg
